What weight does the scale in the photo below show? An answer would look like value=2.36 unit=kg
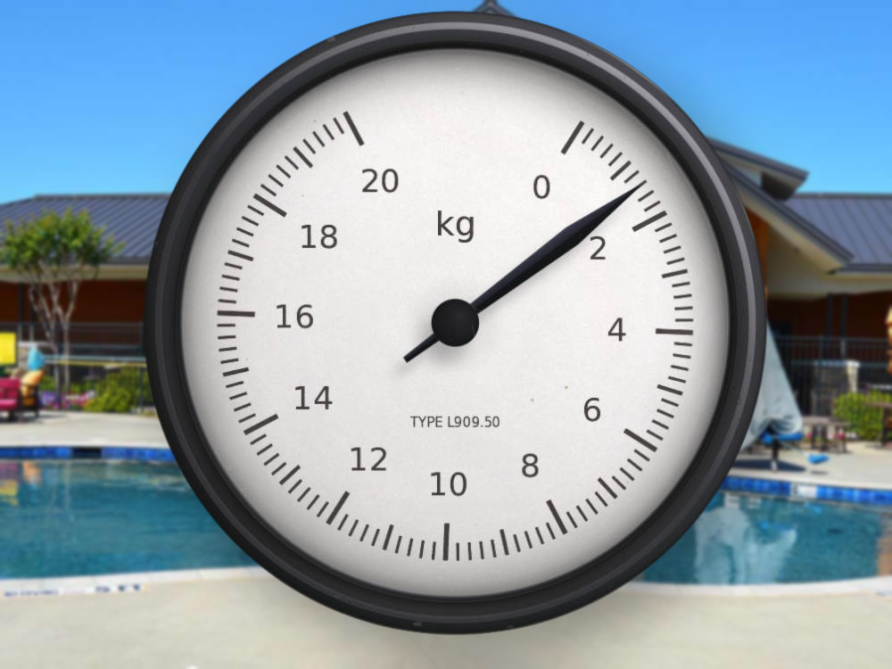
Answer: value=1.4 unit=kg
